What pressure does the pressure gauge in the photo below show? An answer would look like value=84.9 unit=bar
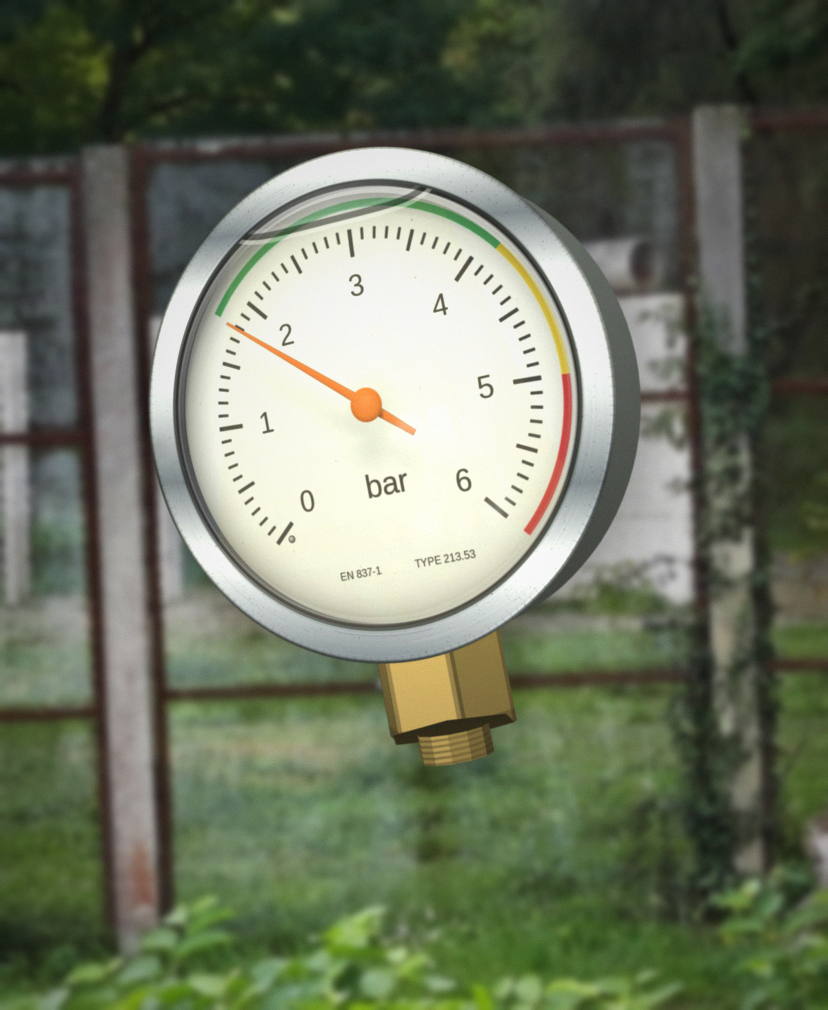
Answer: value=1.8 unit=bar
